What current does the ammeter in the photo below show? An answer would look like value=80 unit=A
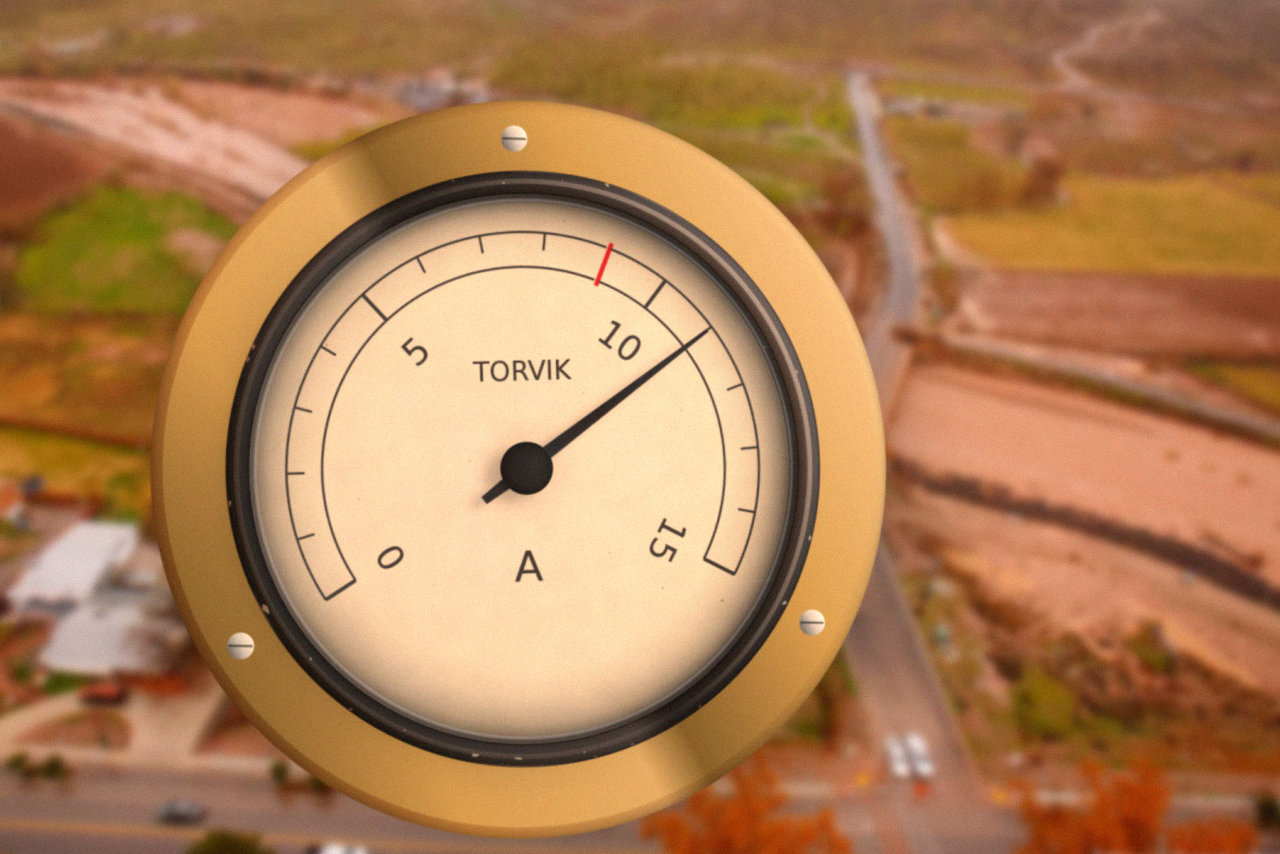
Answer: value=11 unit=A
